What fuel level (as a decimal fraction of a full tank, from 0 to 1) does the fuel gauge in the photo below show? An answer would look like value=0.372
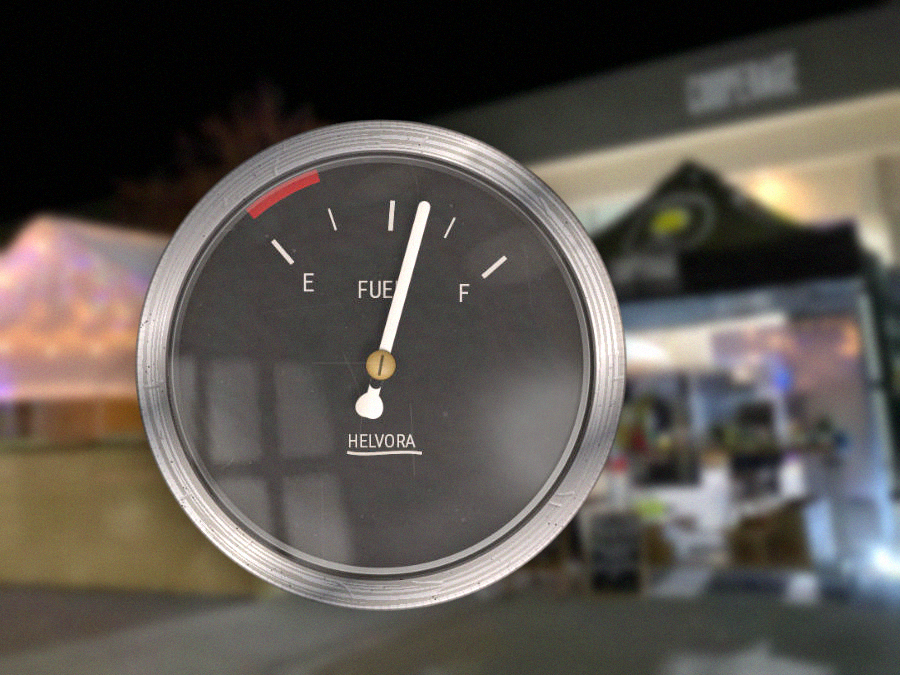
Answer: value=0.625
